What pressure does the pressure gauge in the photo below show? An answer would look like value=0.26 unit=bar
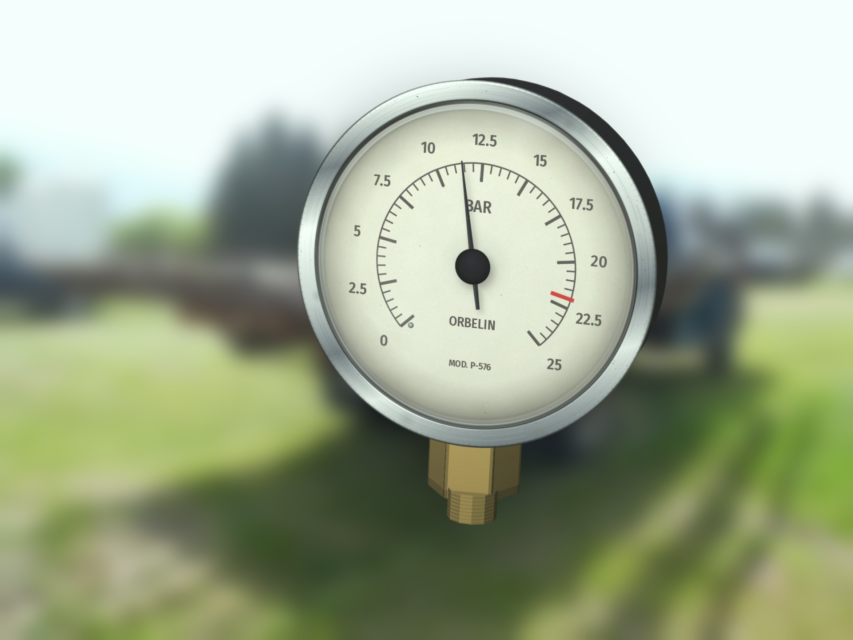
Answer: value=11.5 unit=bar
